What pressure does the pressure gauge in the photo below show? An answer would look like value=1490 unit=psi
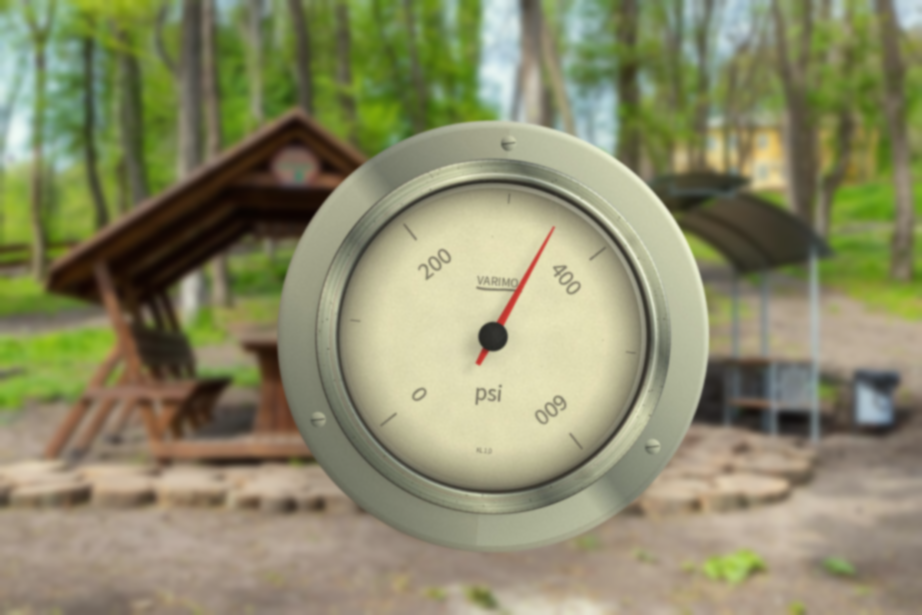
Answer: value=350 unit=psi
